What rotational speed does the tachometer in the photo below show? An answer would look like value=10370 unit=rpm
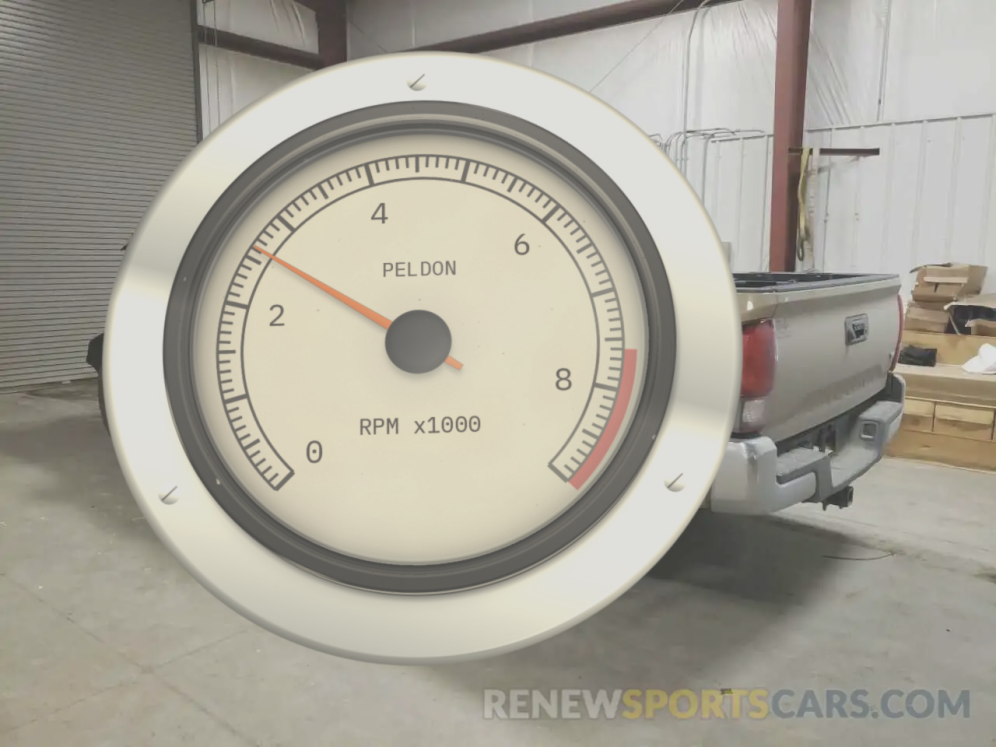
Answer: value=2600 unit=rpm
